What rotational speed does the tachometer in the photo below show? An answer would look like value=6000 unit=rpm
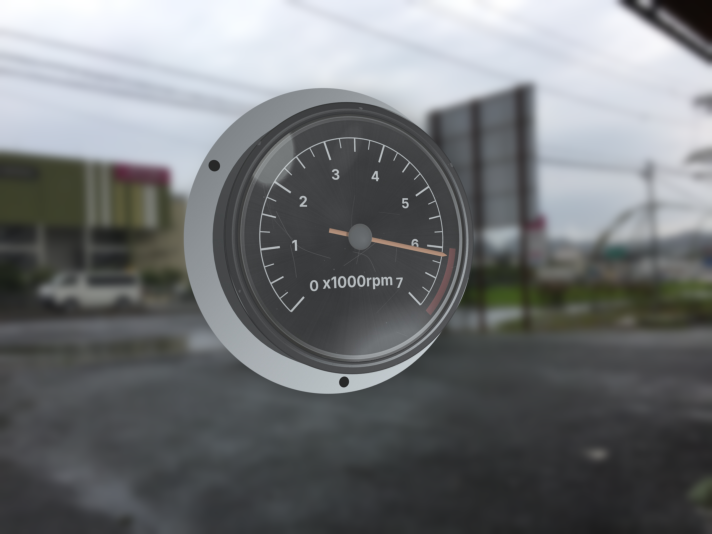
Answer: value=6125 unit=rpm
